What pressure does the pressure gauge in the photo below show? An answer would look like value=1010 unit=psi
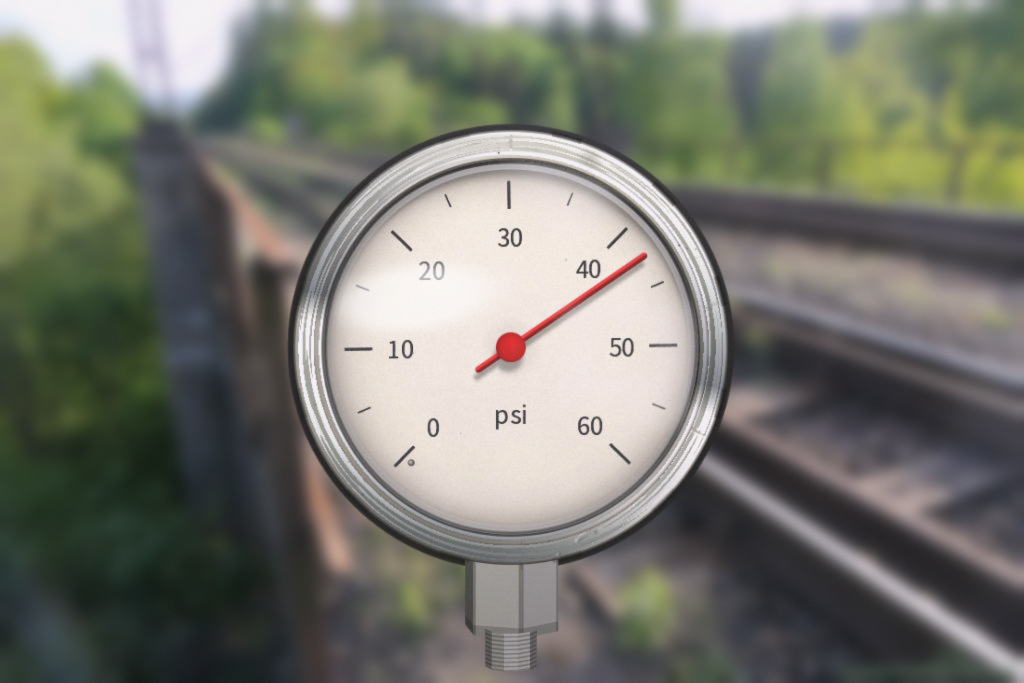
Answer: value=42.5 unit=psi
